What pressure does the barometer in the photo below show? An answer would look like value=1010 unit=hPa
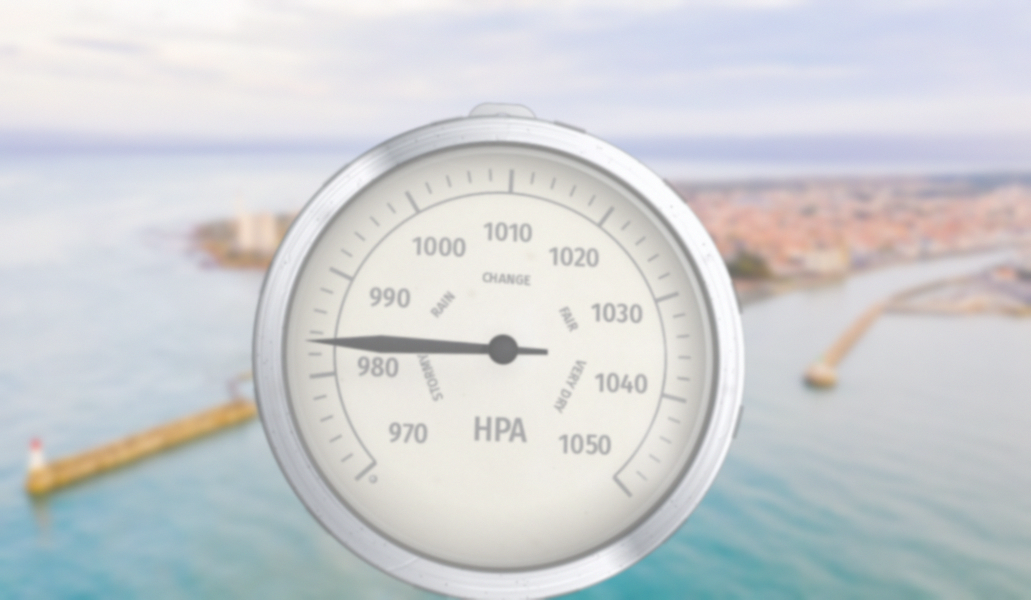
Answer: value=983 unit=hPa
